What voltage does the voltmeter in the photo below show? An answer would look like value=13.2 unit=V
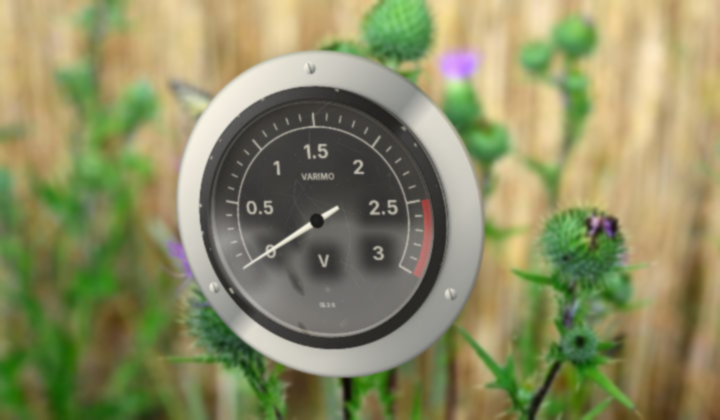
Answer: value=0 unit=V
